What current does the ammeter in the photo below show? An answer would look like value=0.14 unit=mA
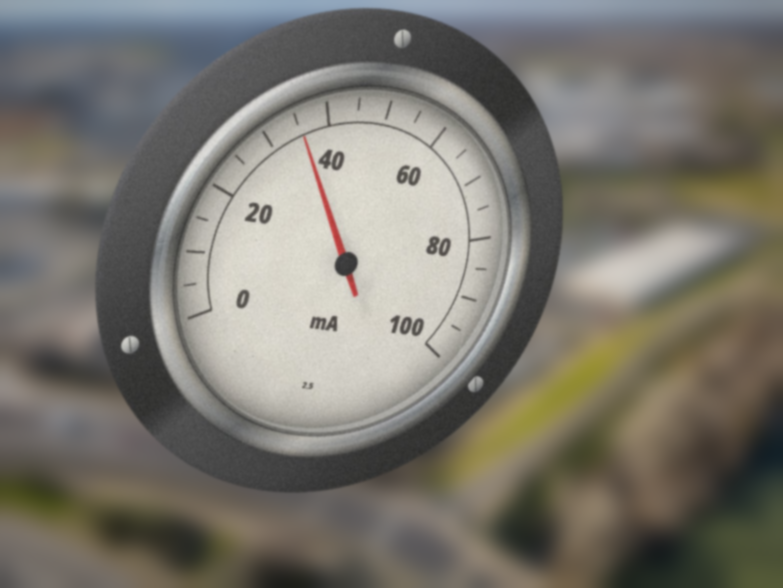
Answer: value=35 unit=mA
